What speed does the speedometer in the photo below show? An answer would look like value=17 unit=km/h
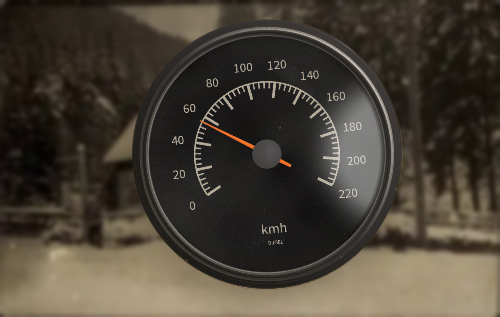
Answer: value=56 unit=km/h
